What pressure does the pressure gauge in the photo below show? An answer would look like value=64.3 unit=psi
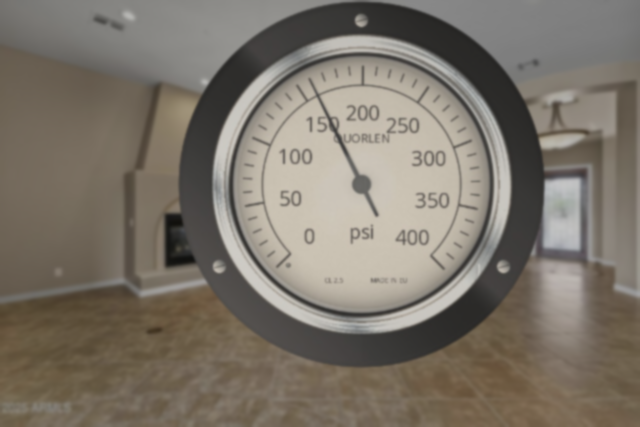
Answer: value=160 unit=psi
